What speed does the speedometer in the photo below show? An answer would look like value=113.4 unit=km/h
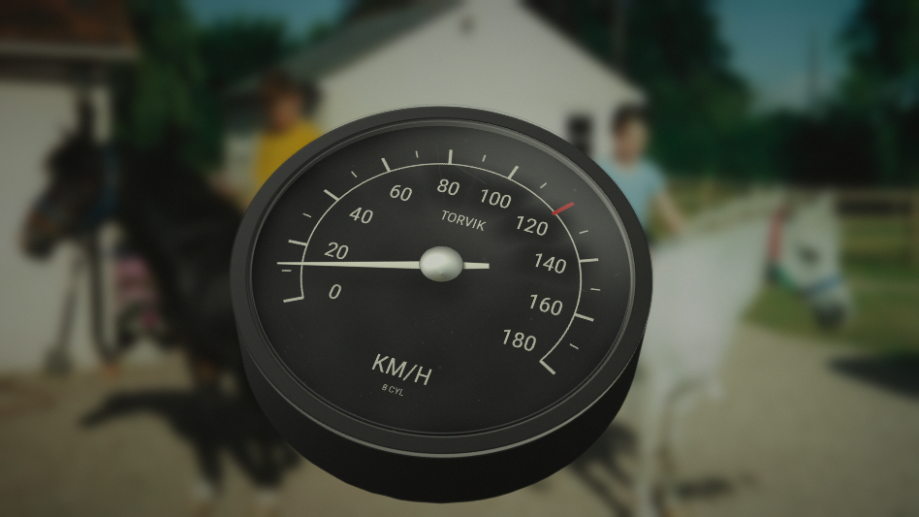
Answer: value=10 unit=km/h
